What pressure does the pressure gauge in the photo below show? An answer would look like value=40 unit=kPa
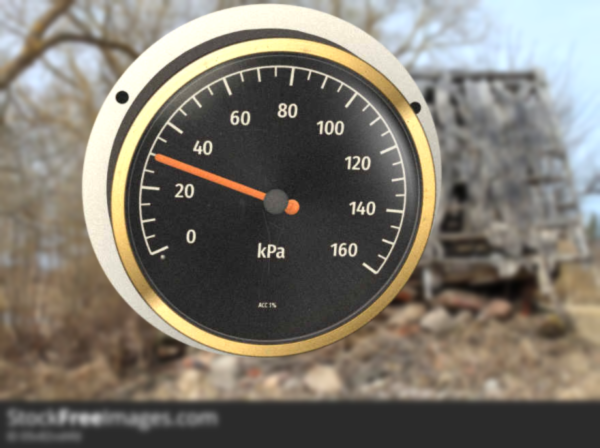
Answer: value=30 unit=kPa
